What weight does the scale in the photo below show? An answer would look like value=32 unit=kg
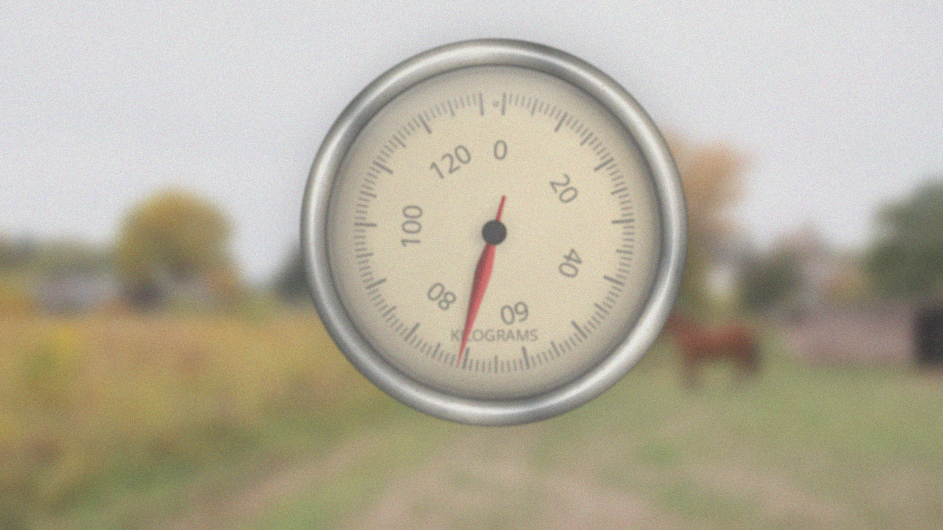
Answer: value=71 unit=kg
